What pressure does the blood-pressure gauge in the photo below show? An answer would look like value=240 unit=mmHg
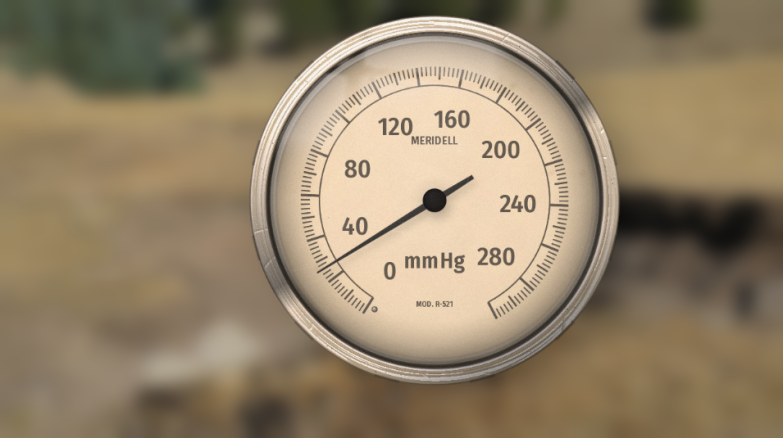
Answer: value=26 unit=mmHg
